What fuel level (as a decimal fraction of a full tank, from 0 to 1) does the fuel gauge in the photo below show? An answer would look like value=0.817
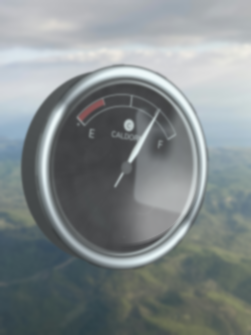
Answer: value=0.75
